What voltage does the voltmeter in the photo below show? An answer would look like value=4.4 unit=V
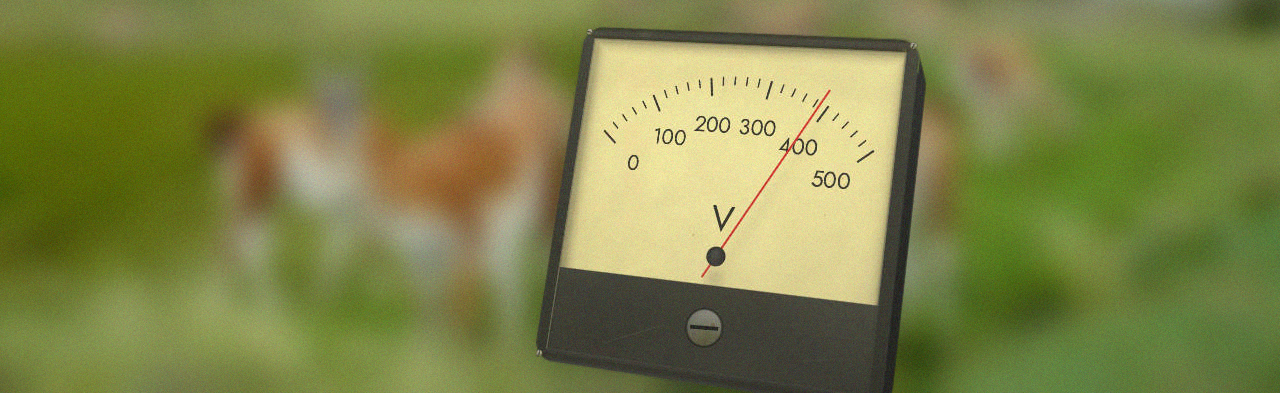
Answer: value=390 unit=V
